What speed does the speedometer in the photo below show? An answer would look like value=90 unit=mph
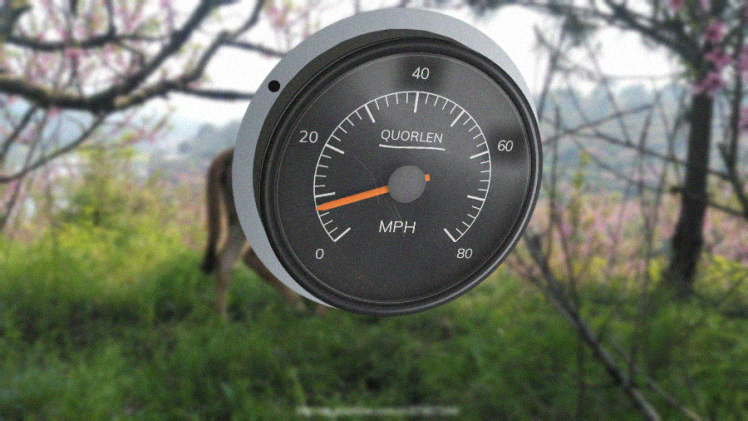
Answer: value=8 unit=mph
